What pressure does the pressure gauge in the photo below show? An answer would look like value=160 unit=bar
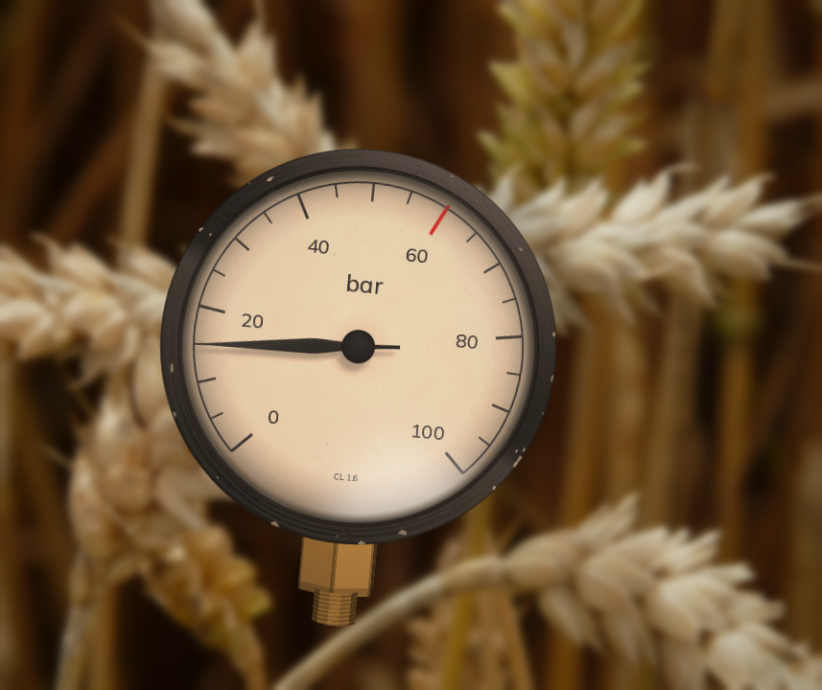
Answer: value=15 unit=bar
